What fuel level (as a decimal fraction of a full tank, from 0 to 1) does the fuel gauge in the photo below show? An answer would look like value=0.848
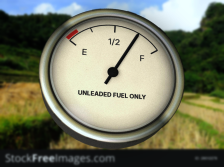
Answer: value=0.75
